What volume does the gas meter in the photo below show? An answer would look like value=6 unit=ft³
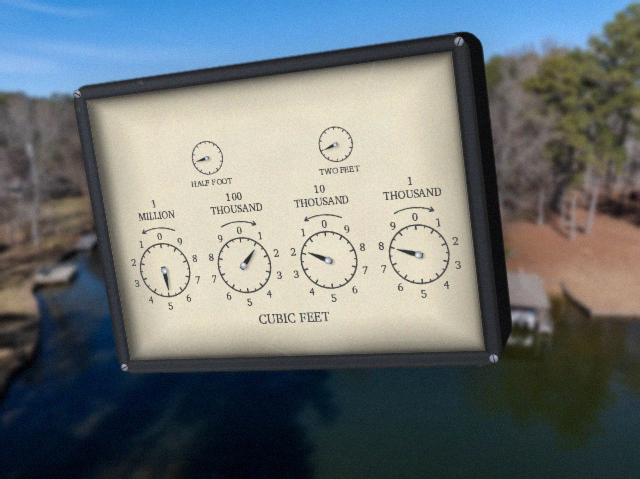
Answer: value=511800 unit=ft³
